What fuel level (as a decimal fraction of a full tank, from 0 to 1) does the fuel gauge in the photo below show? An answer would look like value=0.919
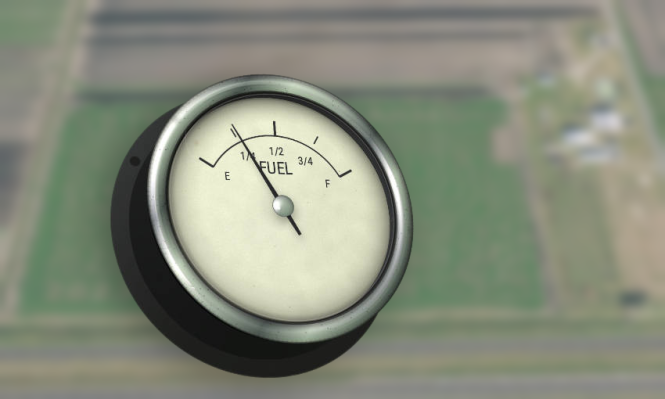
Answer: value=0.25
